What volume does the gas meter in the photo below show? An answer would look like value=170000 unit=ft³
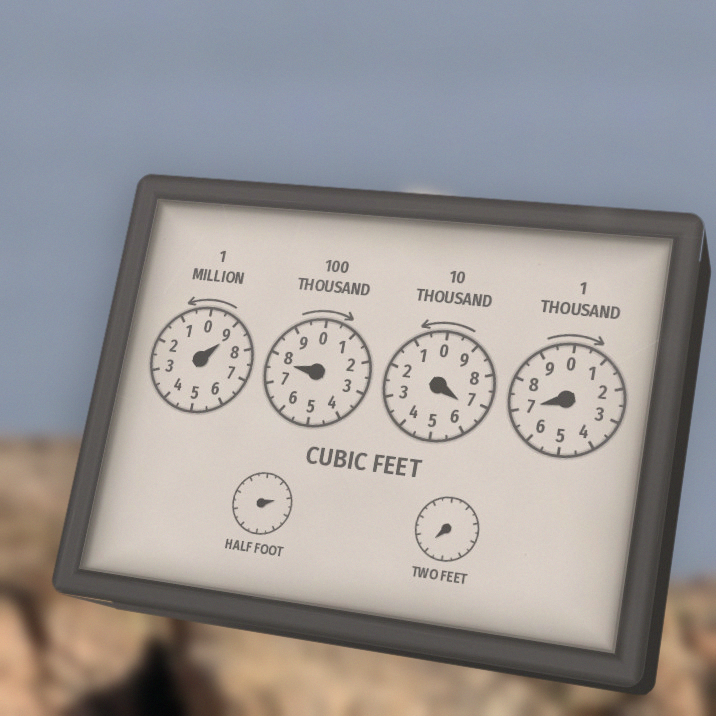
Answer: value=876700 unit=ft³
